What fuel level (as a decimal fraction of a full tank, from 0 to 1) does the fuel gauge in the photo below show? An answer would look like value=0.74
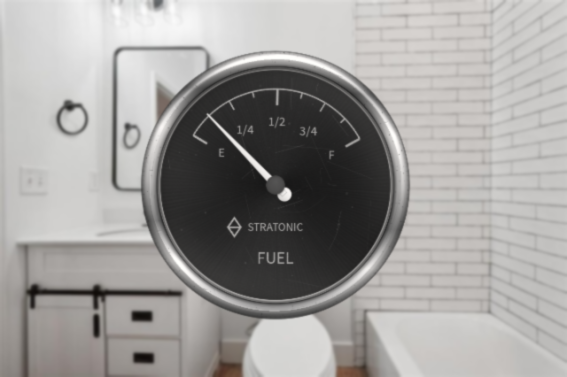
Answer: value=0.125
